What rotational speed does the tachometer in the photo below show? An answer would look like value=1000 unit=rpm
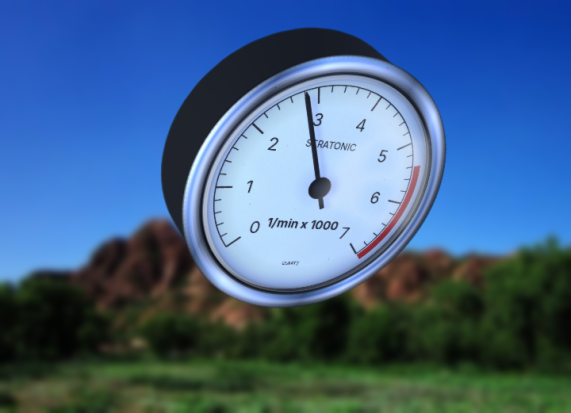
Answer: value=2800 unit=rpm
